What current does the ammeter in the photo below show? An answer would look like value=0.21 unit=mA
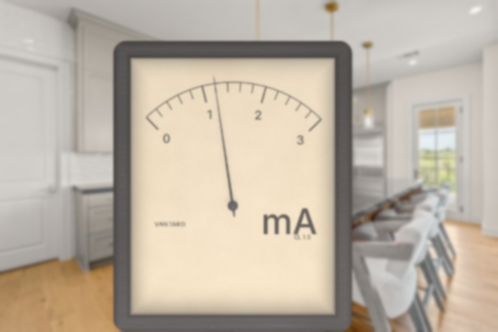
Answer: value=1.2 unit=mA
